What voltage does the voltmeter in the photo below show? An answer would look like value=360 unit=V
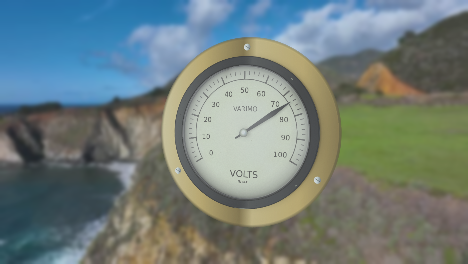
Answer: value=74 unit=V
